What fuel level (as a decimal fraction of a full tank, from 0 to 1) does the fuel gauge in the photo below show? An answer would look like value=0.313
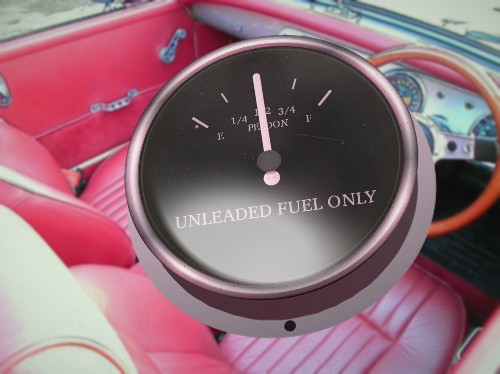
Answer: value=0.5
